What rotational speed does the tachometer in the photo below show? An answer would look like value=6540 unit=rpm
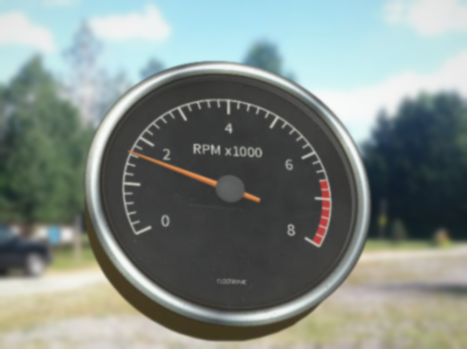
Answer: value=1600 unit=rpm
